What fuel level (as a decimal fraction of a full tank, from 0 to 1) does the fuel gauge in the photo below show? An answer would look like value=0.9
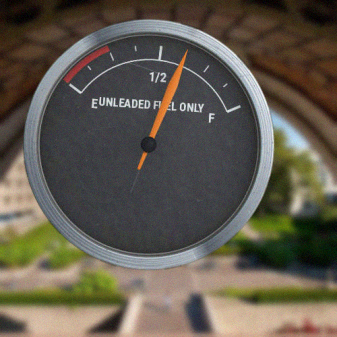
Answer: value=0.625
